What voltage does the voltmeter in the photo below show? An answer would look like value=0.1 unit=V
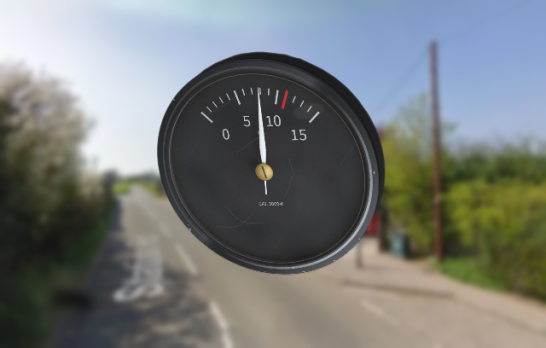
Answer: value=8 unit=V
